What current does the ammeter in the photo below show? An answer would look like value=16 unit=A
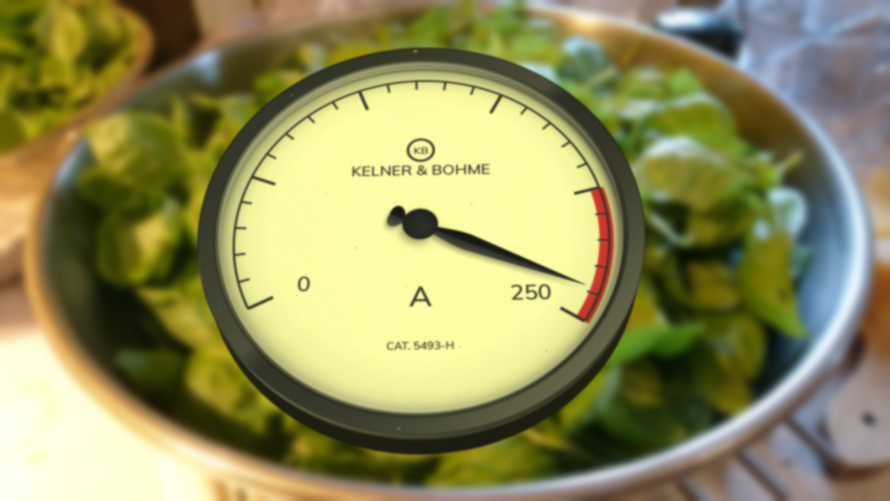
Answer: value=240 unit=A
